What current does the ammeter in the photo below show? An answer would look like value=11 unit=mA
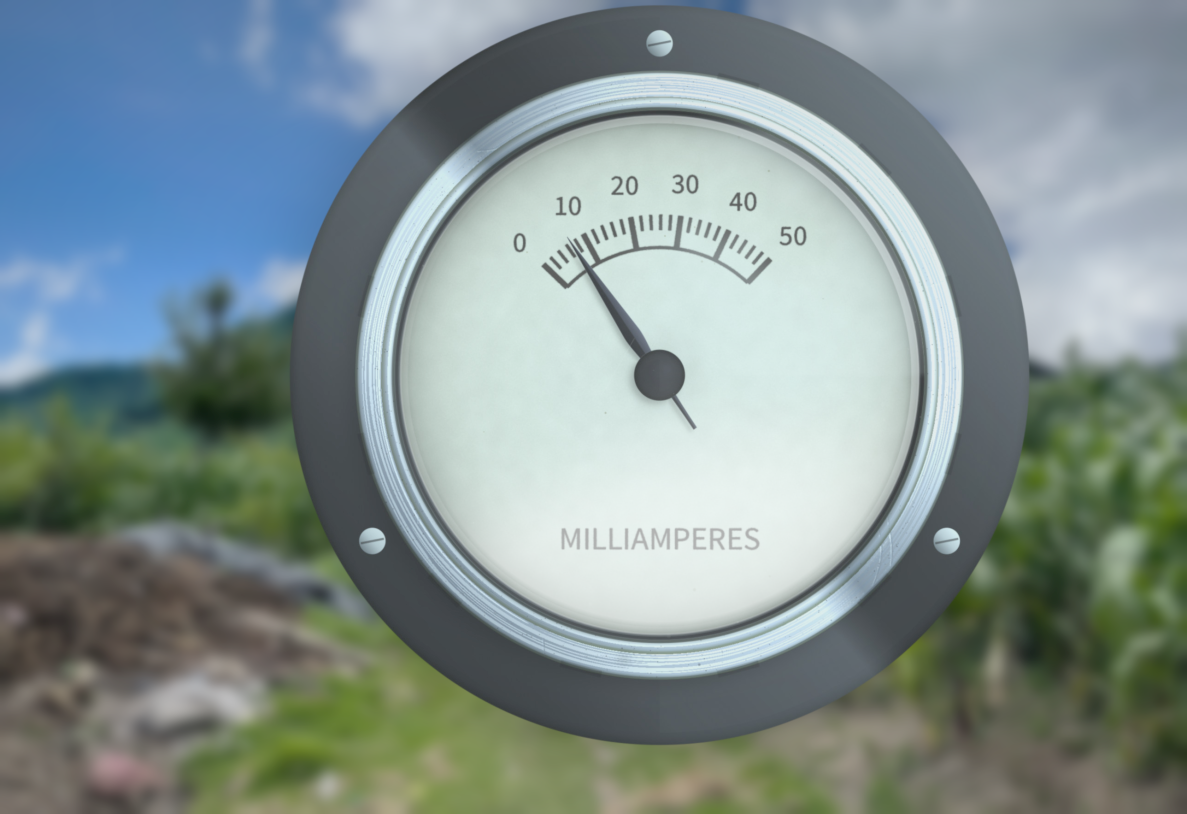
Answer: value=7 unit=mA
